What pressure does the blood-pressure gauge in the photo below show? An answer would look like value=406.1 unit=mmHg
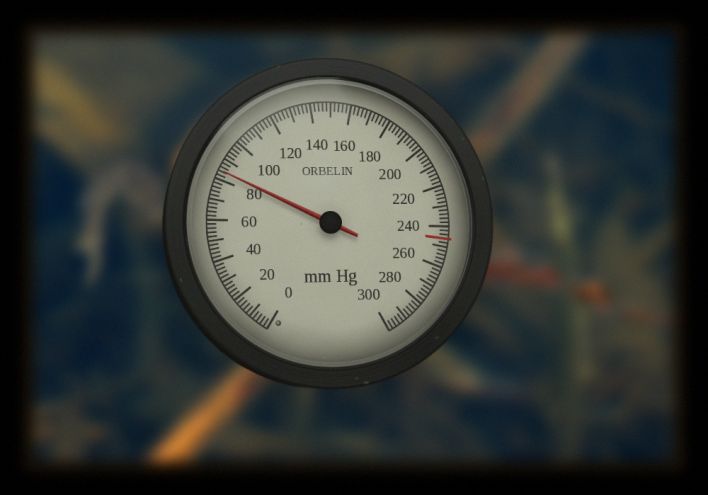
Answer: value=84 unit=mmHg
